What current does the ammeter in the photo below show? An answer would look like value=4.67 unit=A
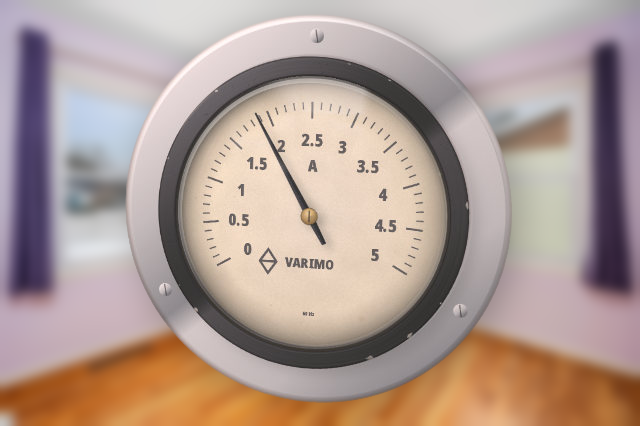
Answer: value=1.9 unit=A
